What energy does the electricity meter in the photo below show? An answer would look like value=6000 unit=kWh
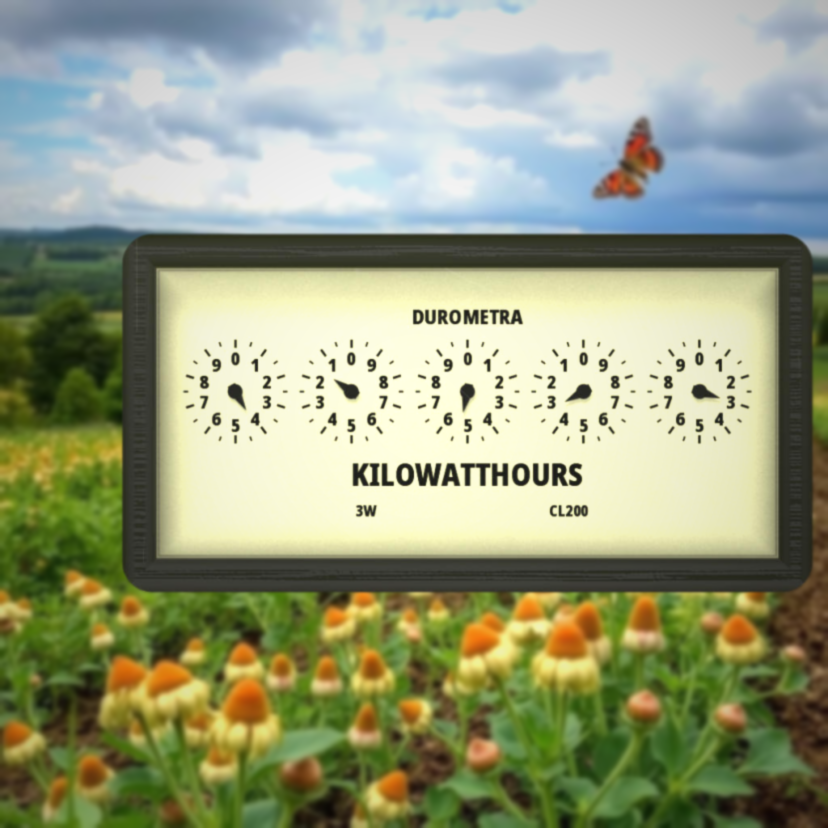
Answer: value=41533 unit=kWh
